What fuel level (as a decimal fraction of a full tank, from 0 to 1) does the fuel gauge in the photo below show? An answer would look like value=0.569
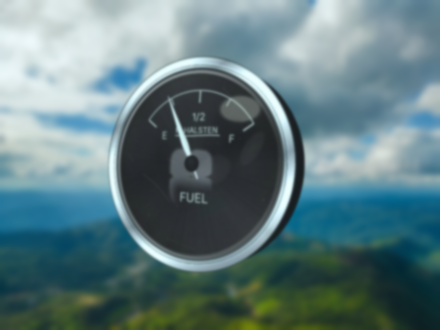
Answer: value=0.25
